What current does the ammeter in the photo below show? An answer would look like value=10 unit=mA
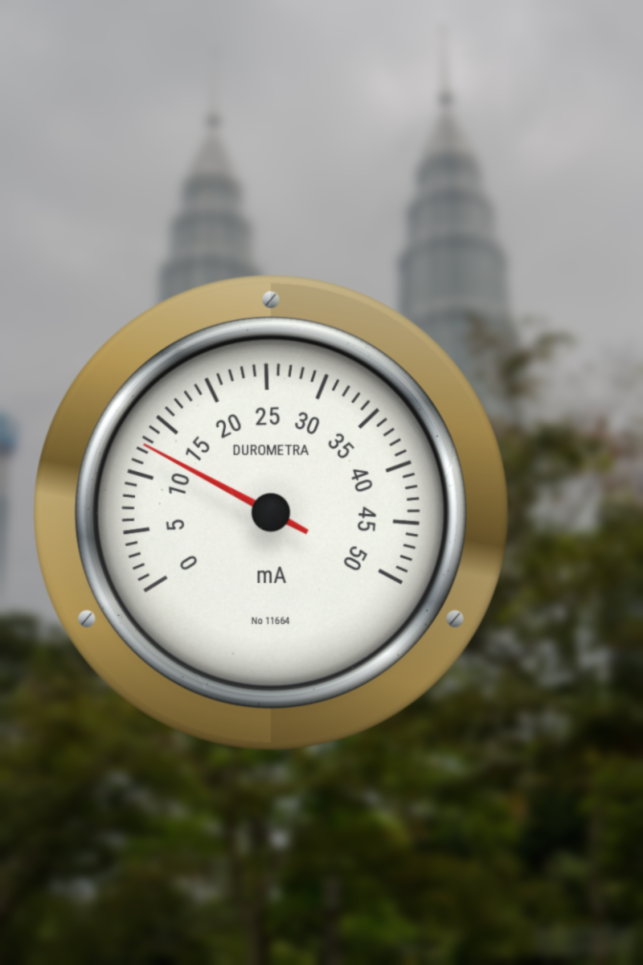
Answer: value=12.5 unit=mA
